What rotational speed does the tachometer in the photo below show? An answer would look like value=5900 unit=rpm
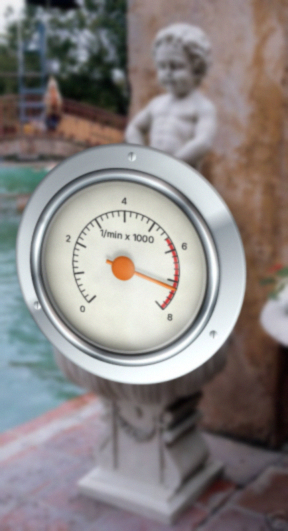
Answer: value=7200 unit=rpm
